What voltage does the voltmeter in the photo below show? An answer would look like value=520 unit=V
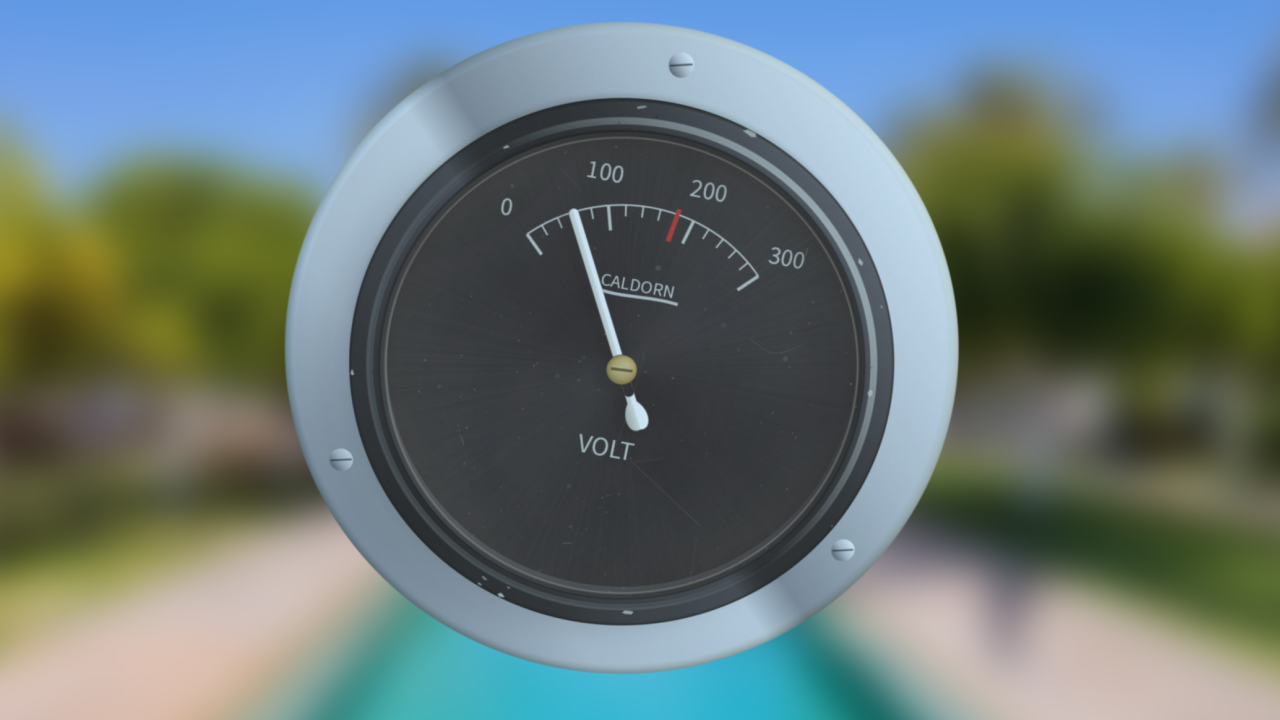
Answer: value=60 unit=V
